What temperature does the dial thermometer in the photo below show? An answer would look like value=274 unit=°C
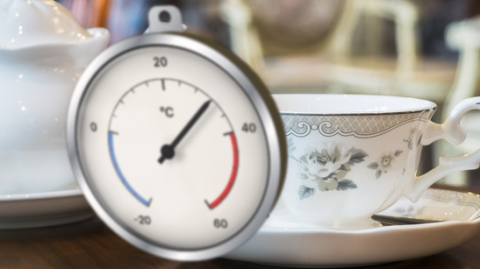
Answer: value=32 unit=°C
